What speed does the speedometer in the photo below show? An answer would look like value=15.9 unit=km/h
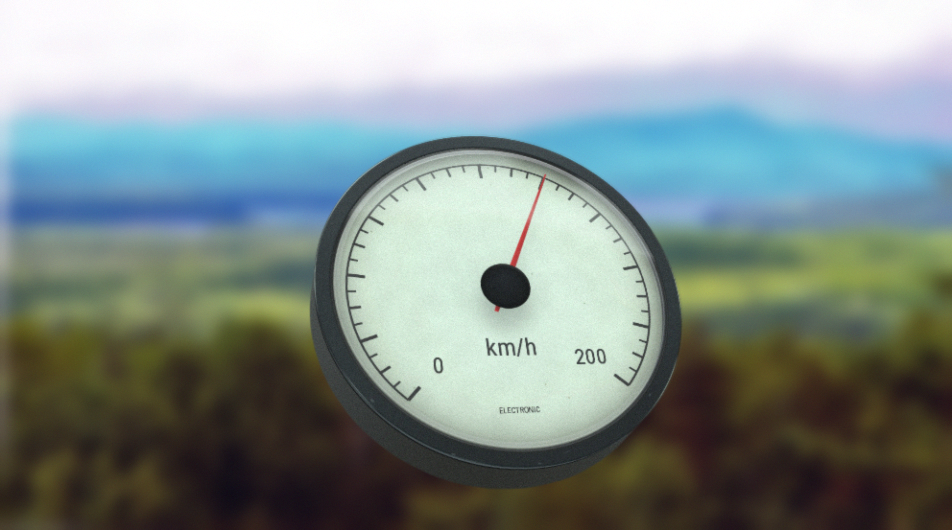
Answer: value=120 unit=km/h
